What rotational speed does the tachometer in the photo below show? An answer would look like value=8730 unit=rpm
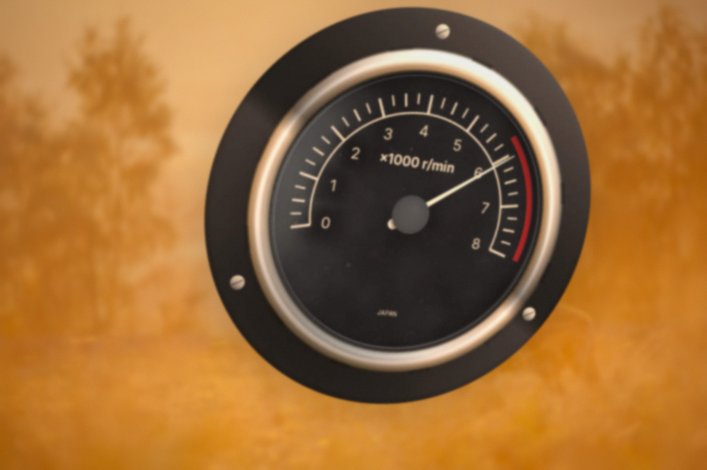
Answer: value=6000 unit=rpm
